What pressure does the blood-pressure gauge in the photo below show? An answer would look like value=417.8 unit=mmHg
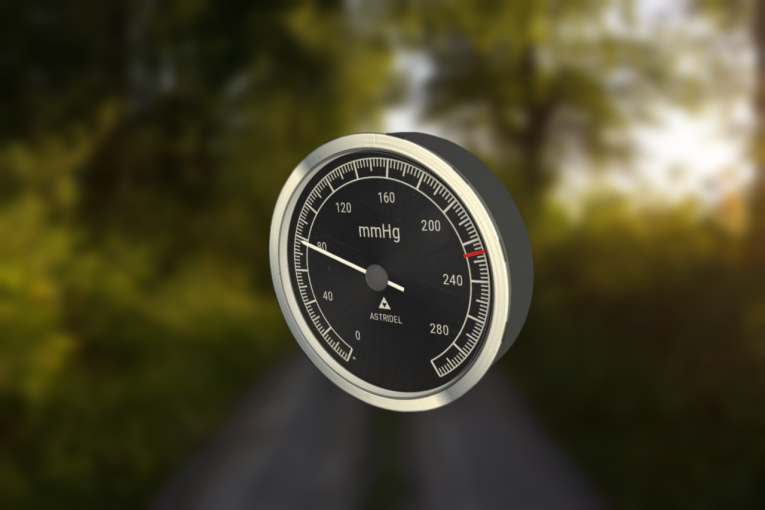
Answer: value=80 unit=mmHg
